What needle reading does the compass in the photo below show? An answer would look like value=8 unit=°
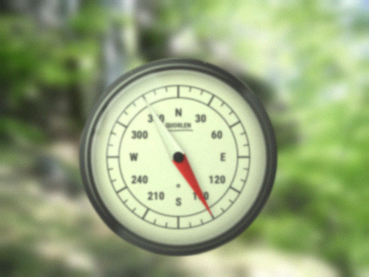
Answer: value=150 unit=°
